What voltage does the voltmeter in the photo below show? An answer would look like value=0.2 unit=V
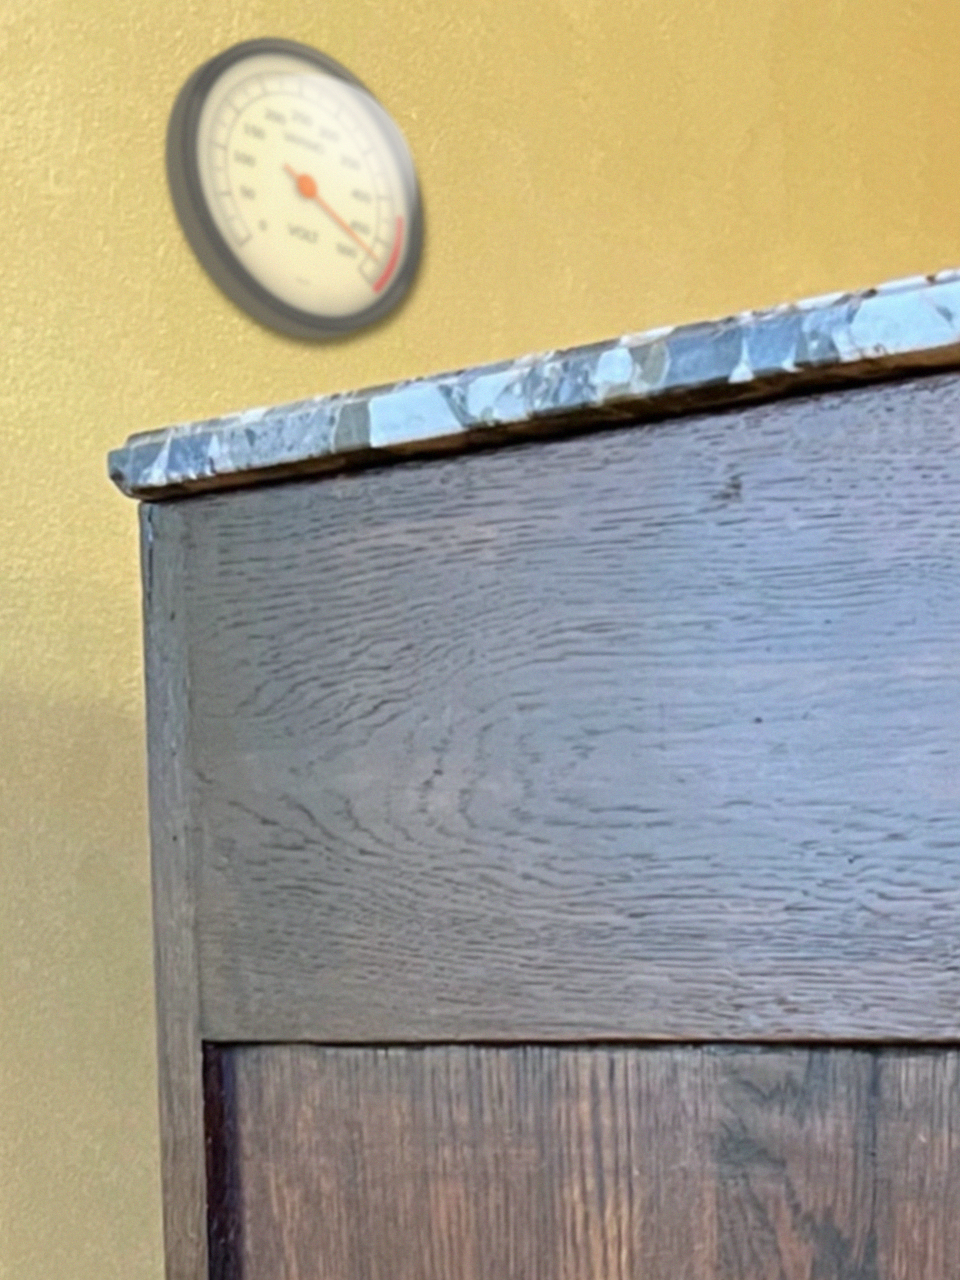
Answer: value=475 unit=V
